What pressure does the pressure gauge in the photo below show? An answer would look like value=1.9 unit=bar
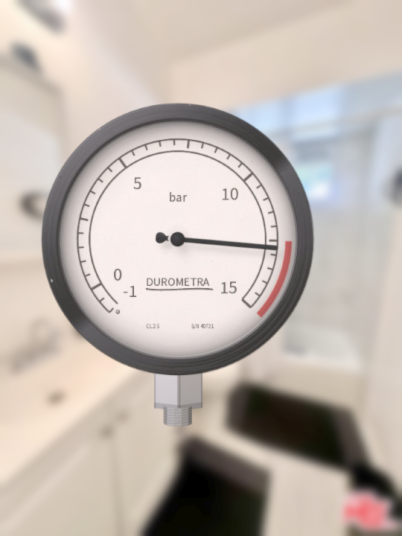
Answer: value=12.75 unit=bar
